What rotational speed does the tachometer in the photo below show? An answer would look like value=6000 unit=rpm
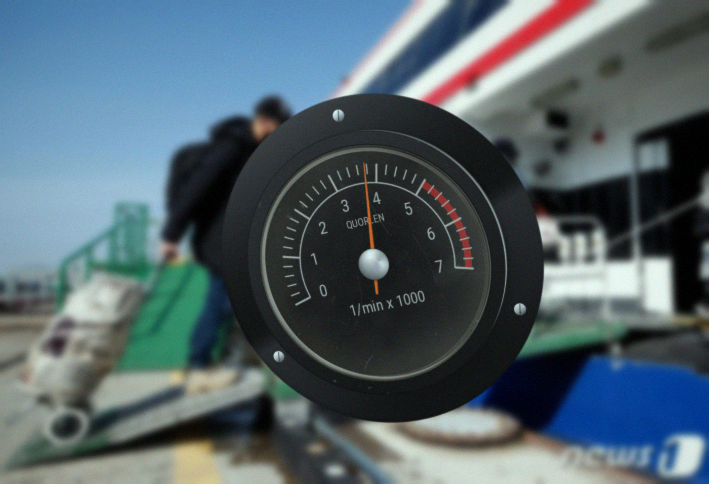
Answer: value=3800 unit=rpm
